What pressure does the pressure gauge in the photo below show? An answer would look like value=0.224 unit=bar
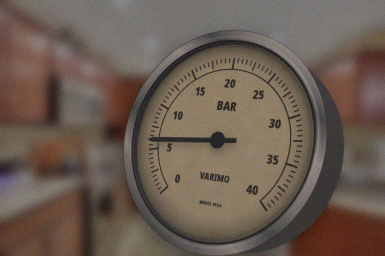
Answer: value=6 unit=bar
